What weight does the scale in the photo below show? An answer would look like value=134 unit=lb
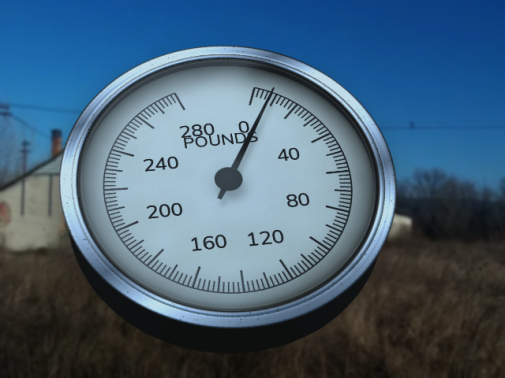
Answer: value=8 unit=lb
